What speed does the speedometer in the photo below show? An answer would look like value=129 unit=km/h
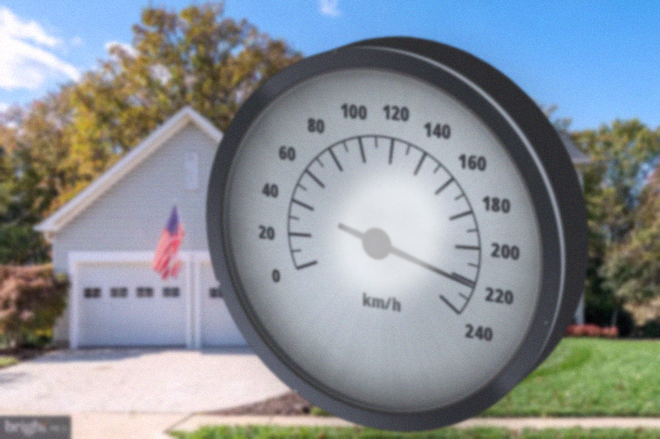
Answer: value=220 unit=km/h
